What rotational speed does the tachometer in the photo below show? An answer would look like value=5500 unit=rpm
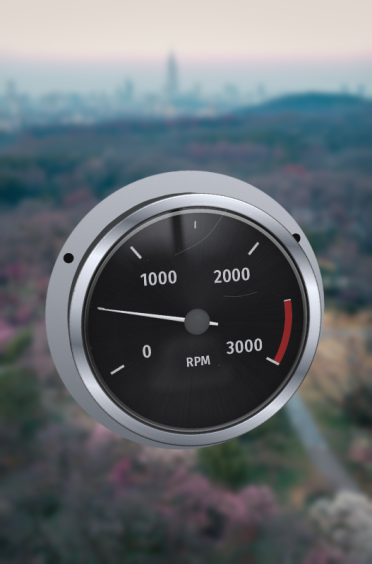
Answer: value=500 unit=rpm
